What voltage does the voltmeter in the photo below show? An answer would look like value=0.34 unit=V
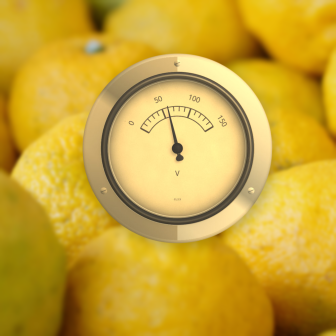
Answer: value=60 unit=V
